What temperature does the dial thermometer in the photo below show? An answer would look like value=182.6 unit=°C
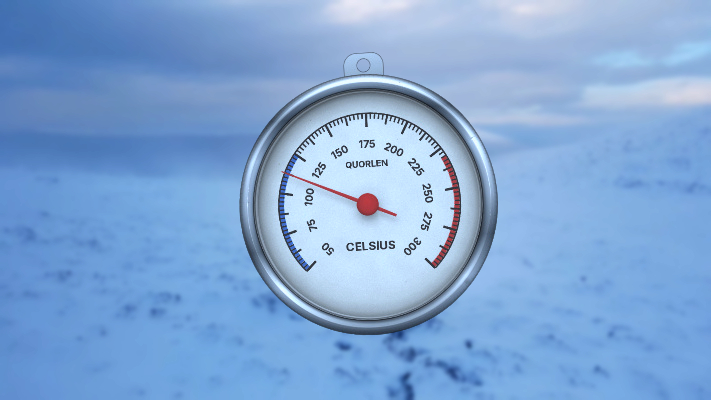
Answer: value=112.5 unit=°C
